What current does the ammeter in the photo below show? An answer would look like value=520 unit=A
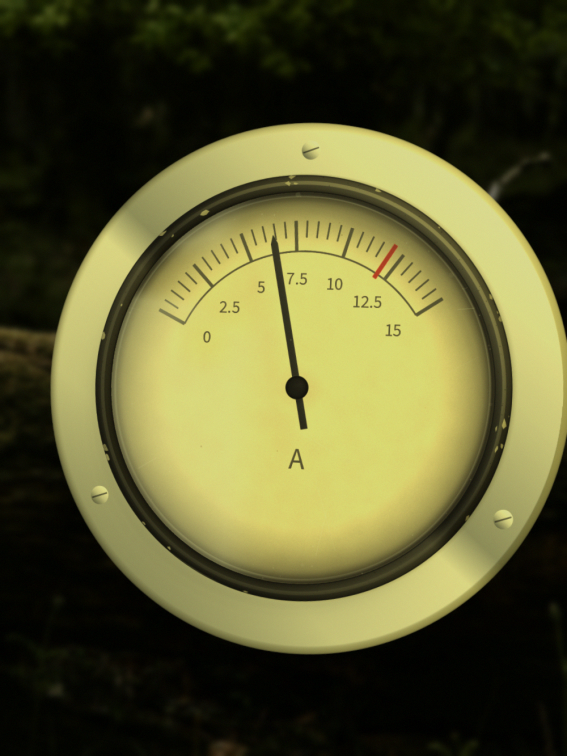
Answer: value=6.5 unit=A
